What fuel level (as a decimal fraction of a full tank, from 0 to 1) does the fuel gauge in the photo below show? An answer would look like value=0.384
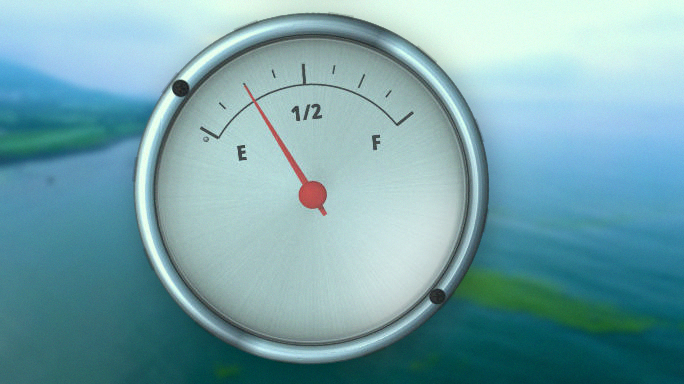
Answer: value=0.25
